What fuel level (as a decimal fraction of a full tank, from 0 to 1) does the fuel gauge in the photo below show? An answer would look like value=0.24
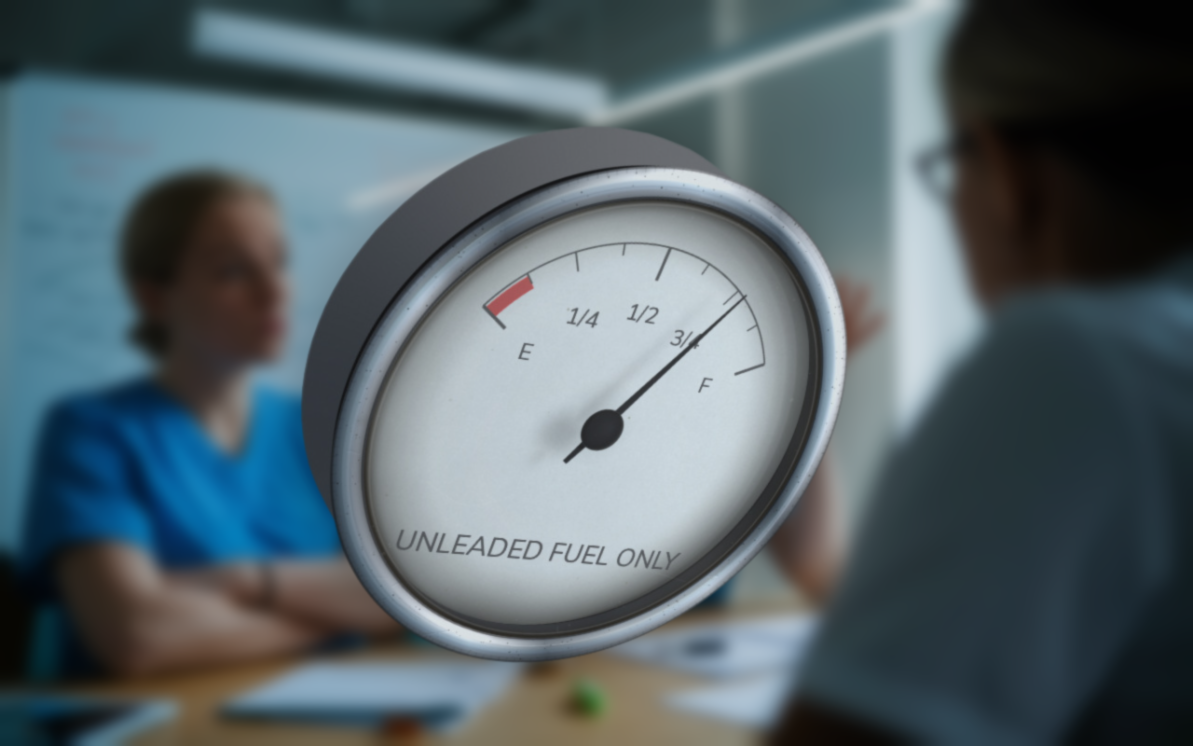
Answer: value=0.75
